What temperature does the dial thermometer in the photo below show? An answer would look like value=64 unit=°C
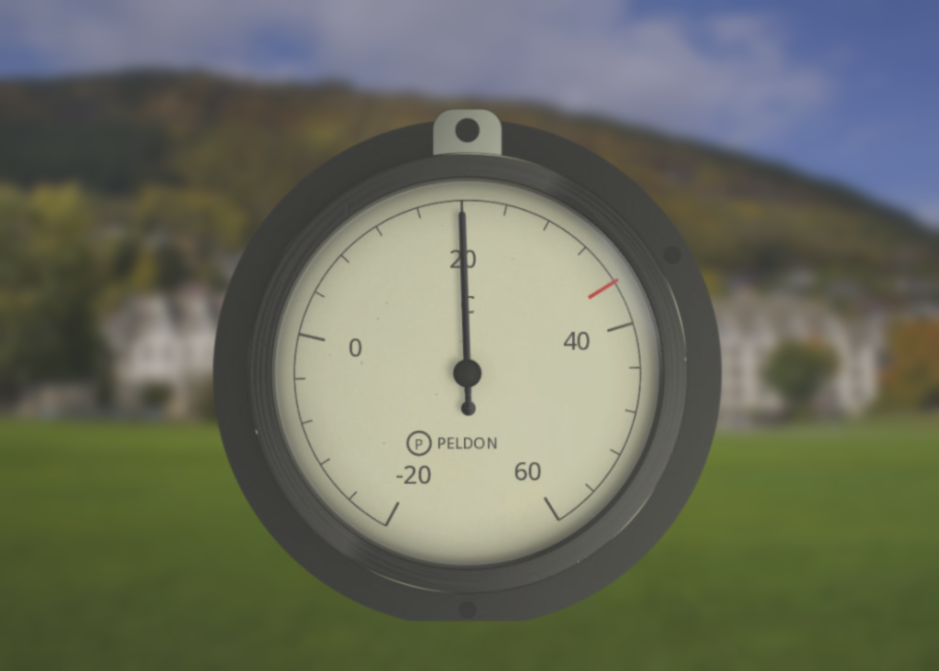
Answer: value=20 unit=°C
